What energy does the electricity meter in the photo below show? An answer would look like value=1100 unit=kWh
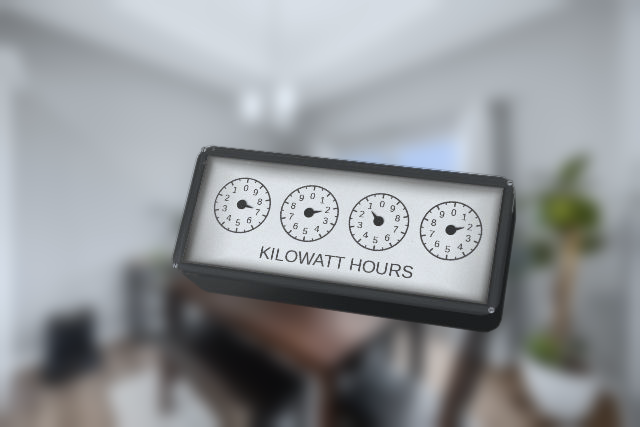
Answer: value=7212 unit=kWh
